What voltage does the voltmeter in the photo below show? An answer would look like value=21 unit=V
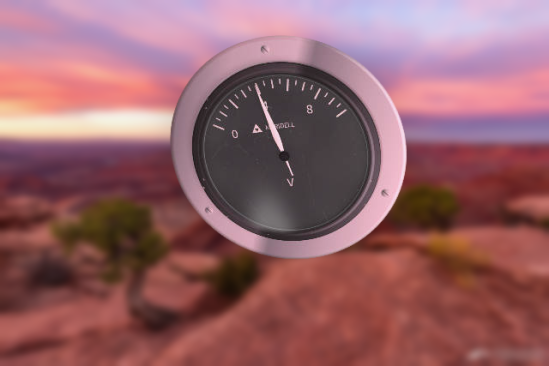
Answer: value=4 unit=V
